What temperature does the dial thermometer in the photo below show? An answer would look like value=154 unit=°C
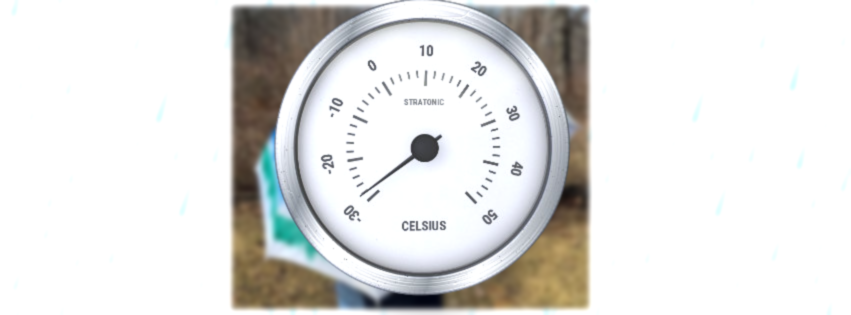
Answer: value=-28 unit=°C
